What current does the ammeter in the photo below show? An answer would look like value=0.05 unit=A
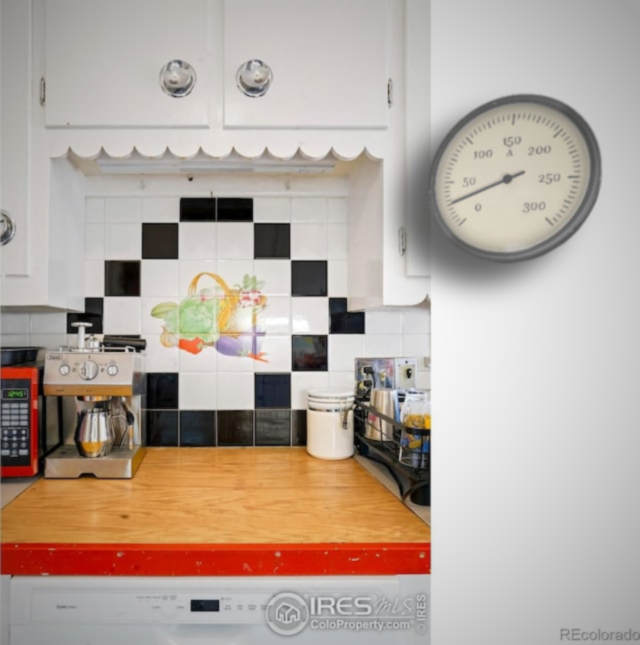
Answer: value=25 unit=A
